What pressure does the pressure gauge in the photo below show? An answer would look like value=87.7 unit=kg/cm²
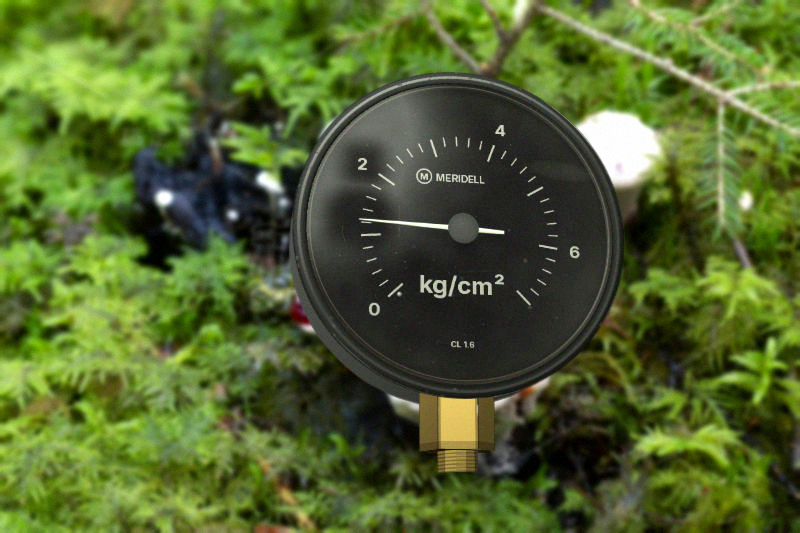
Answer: value=1.2 unit=kg/cm²
